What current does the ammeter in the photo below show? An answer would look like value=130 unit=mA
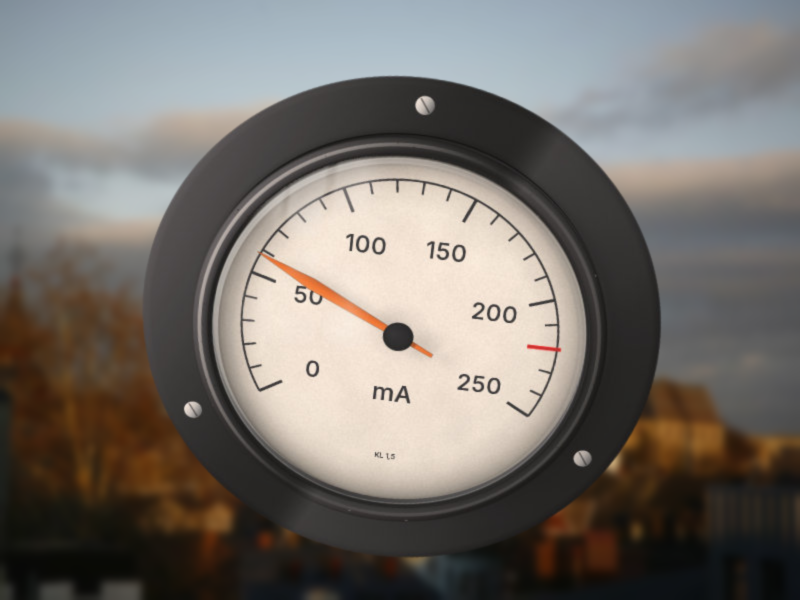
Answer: value=60 unit=mA
